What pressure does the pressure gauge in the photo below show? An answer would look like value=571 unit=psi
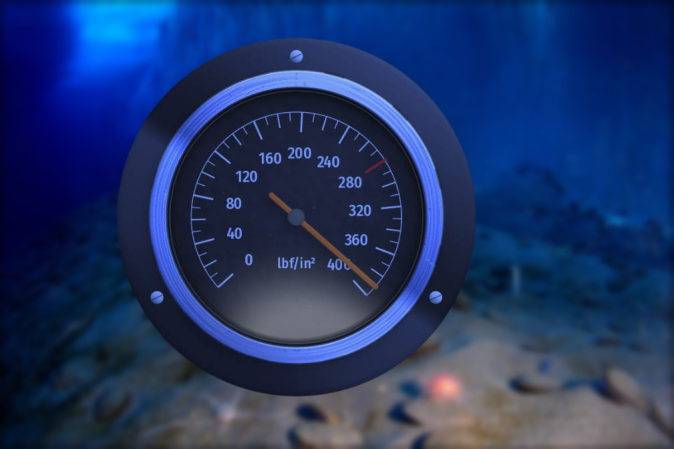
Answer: value=390 unit=psi
